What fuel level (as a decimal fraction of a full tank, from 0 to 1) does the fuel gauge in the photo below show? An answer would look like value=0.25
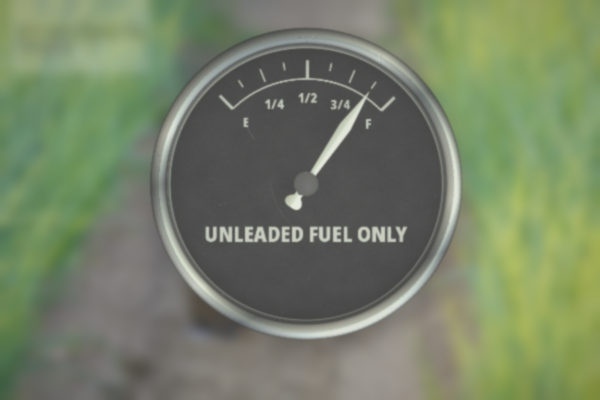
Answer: value=0.875
